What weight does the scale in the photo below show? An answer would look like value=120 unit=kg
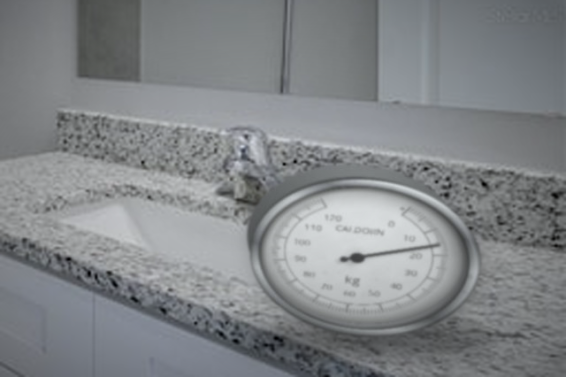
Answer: value=15 unit=kg
